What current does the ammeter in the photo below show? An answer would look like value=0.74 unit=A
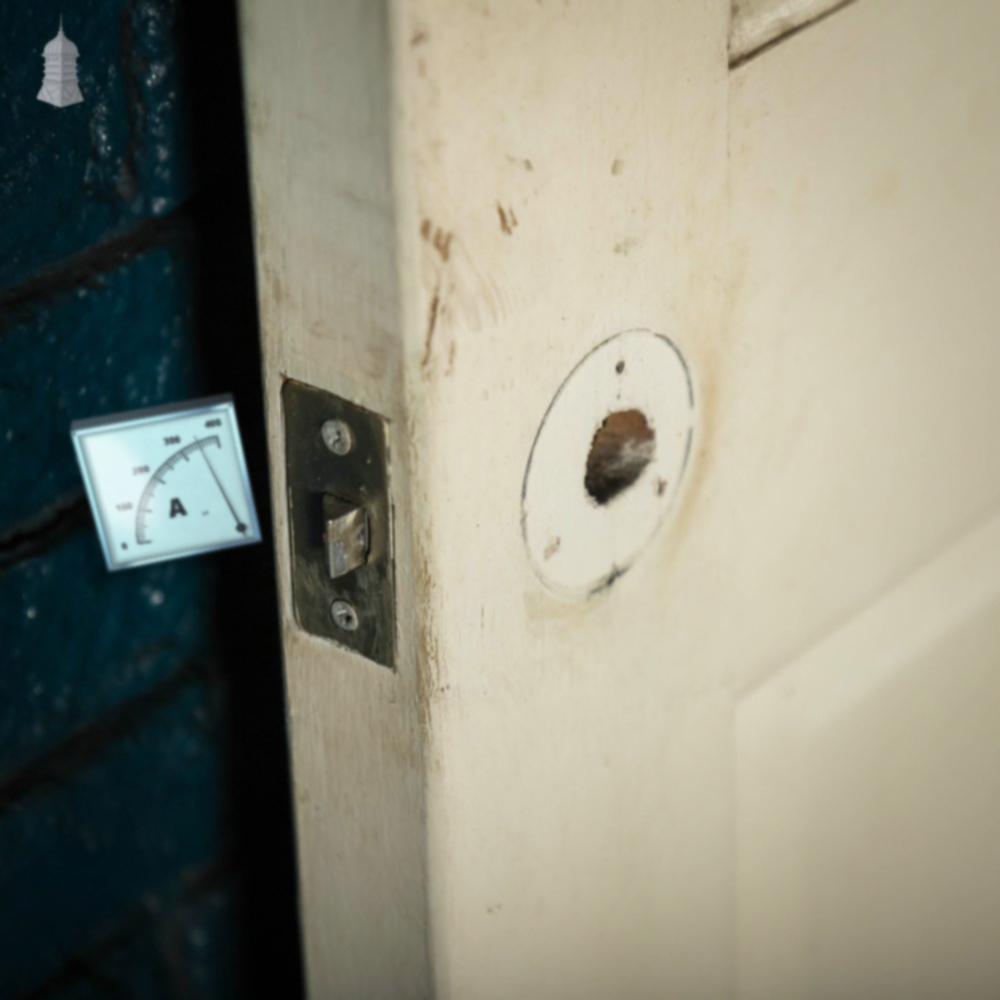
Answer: value=350 unit=A
